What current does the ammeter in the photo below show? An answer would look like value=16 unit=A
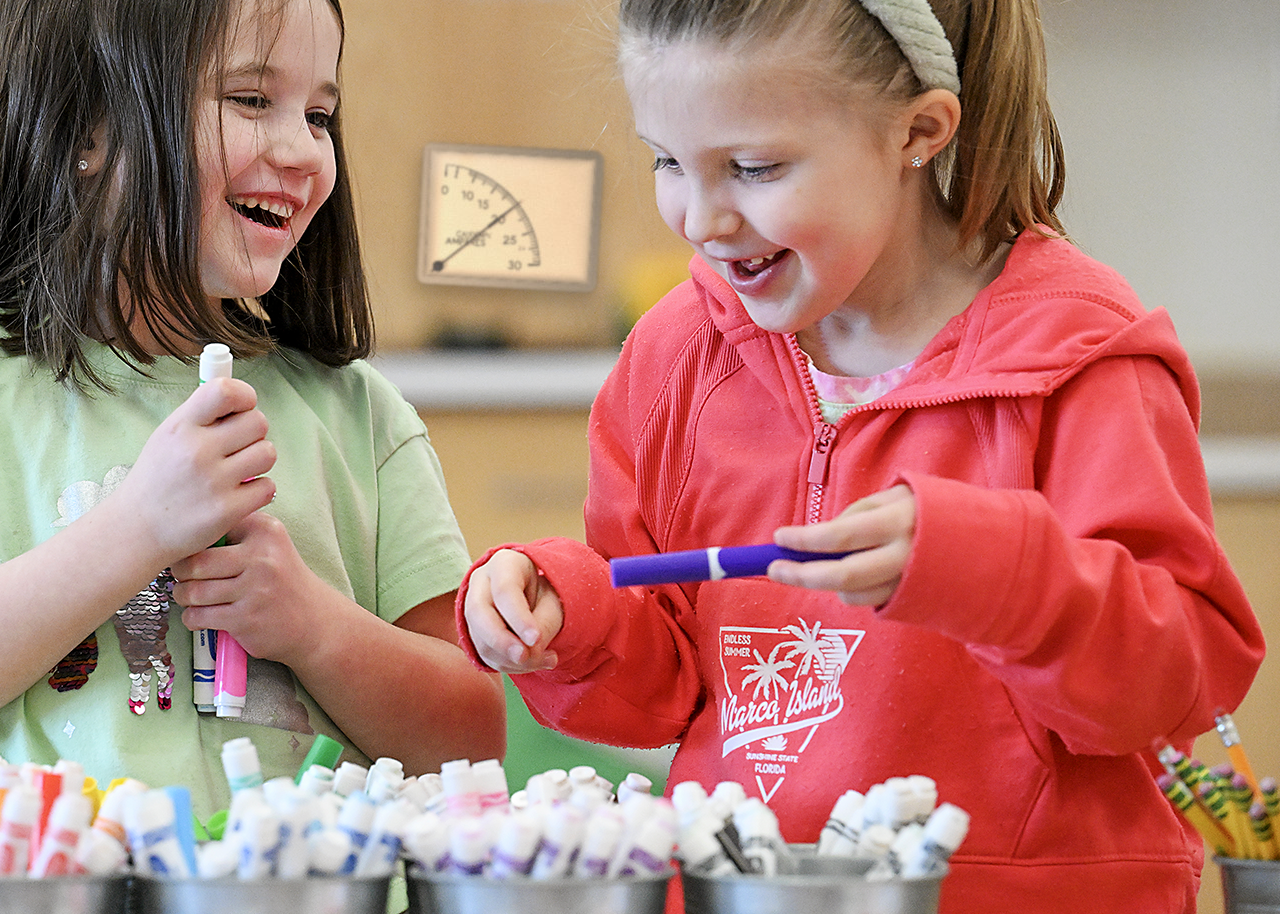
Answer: value=20 unit=A
